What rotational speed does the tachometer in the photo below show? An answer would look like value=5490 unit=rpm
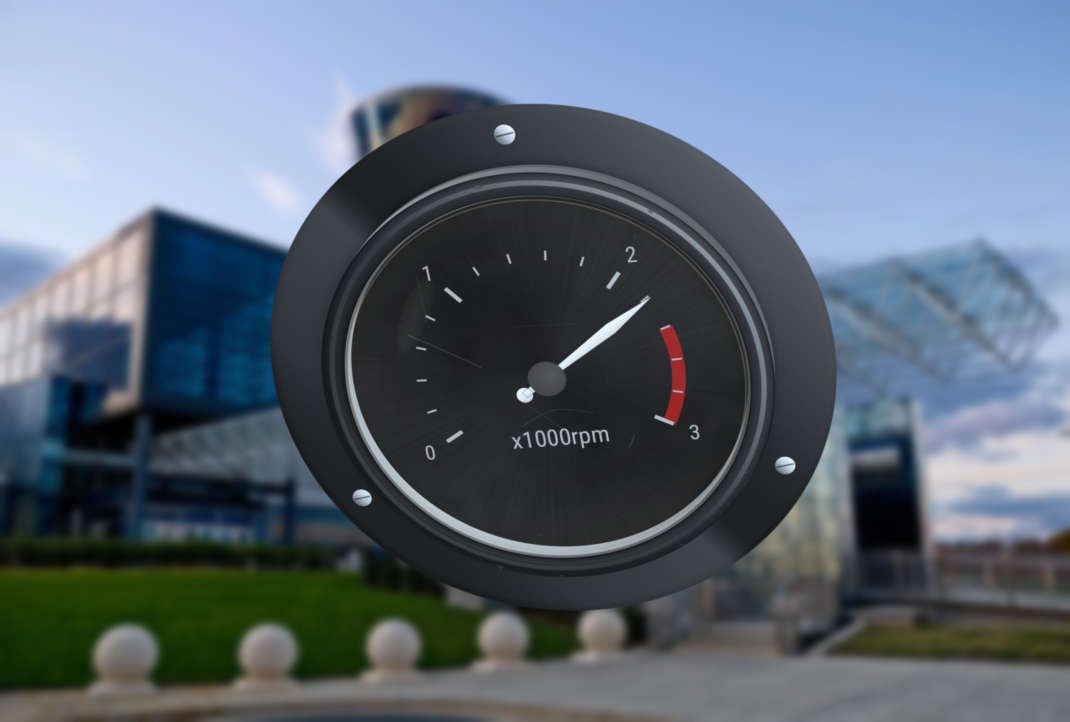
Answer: value=2200 unit=rpm
